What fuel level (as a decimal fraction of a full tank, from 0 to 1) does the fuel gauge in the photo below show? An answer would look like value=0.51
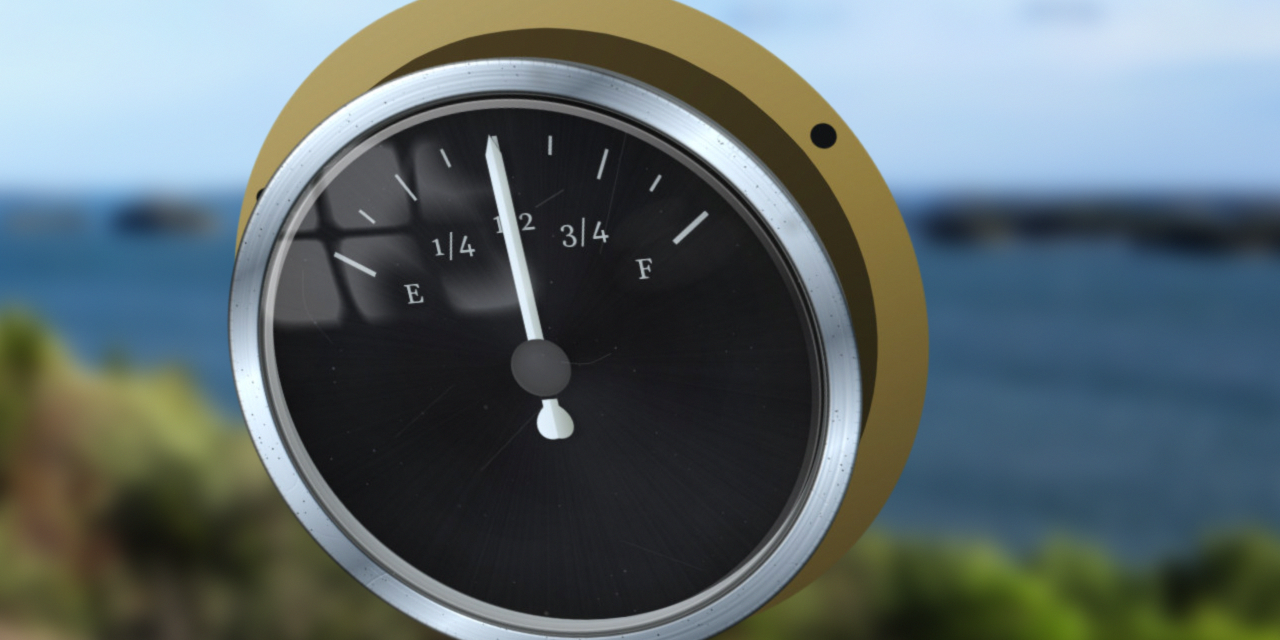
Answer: value=0.5
